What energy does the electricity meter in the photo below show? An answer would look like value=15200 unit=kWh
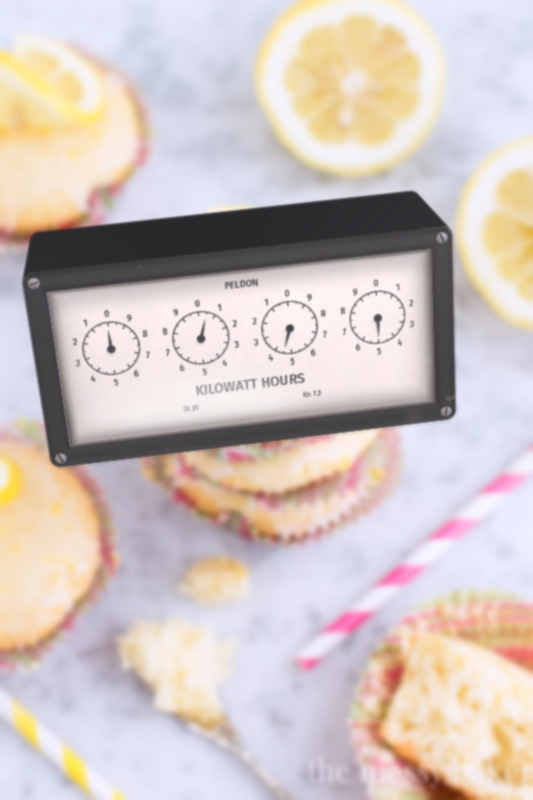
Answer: value=45 unit=kWh
